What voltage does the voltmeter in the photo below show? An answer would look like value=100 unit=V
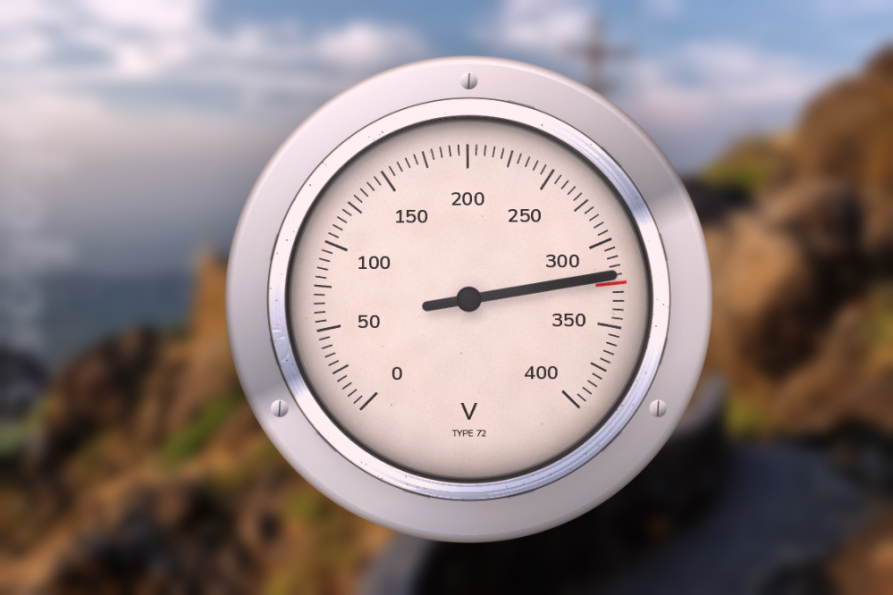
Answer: value=320 unit=V
